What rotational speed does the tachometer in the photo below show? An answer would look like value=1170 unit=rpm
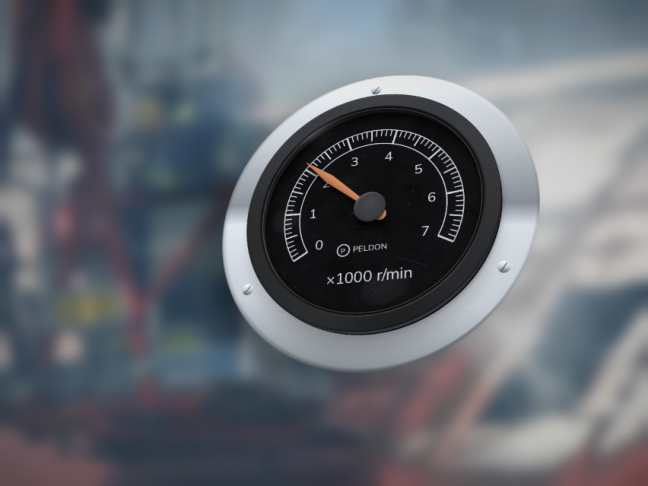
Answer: value=2100 unit=rpm
